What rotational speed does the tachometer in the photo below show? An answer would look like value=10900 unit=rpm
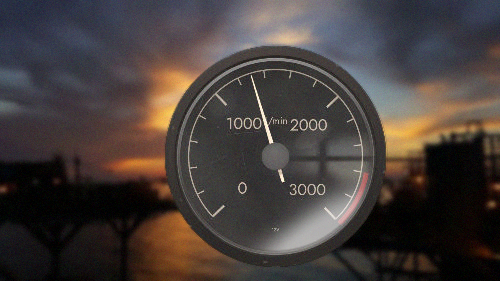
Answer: value=1300 unit=rpm
